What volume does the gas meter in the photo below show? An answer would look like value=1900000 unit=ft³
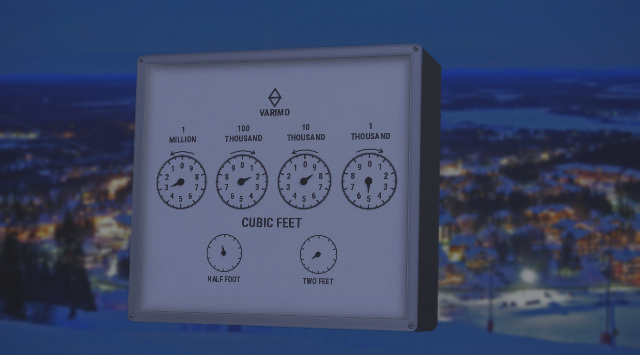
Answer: value=318500 unit=ft³
